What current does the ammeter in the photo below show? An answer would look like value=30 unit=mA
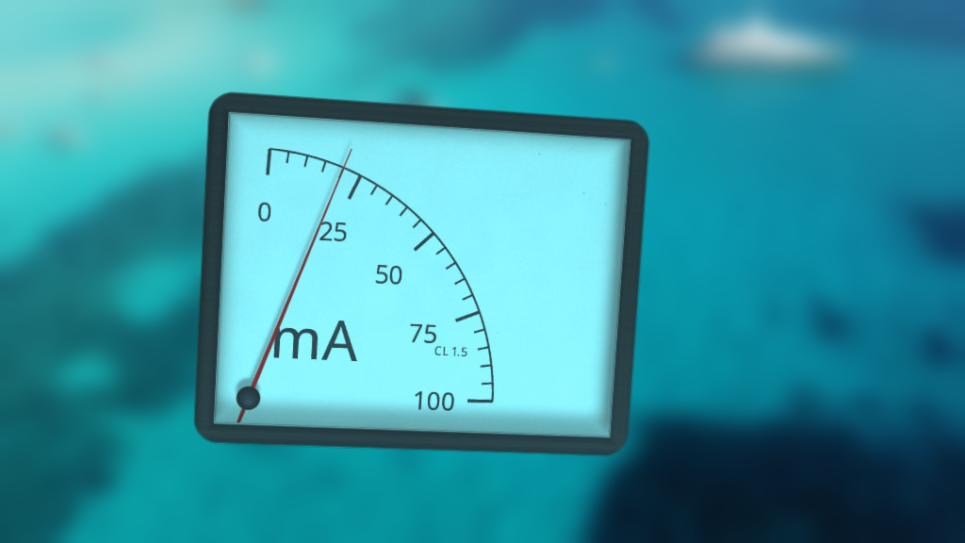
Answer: value=20 unit=mA
